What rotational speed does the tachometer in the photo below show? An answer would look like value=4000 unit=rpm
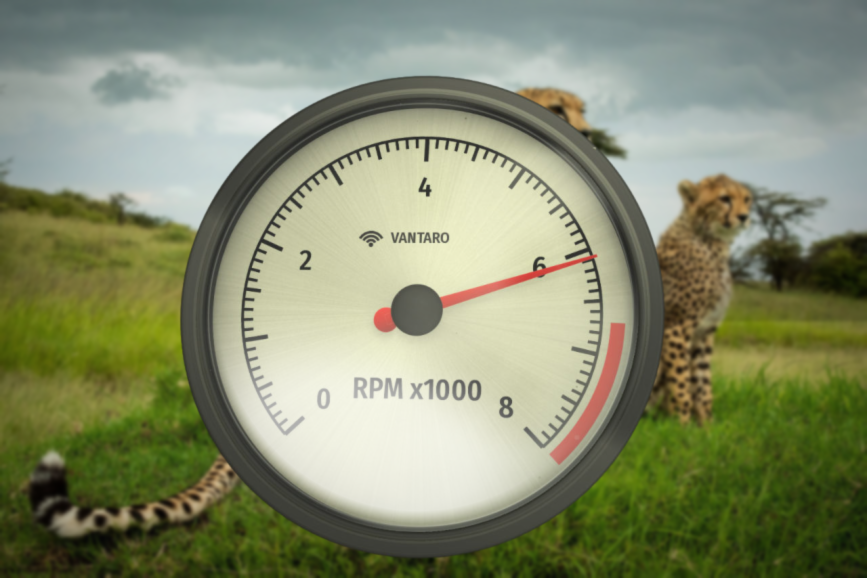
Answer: value=6100 unit=rpm
